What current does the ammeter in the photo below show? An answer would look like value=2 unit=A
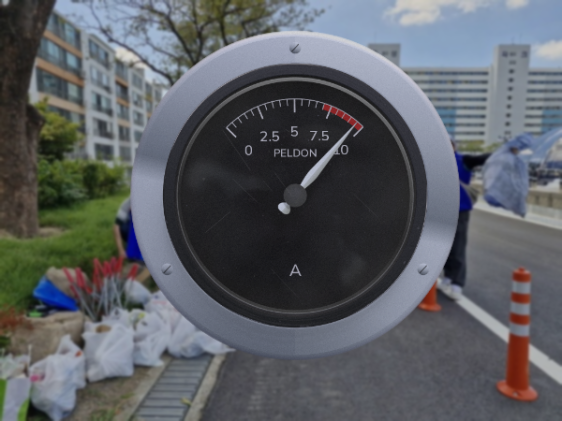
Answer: value=9.5 unit=A
